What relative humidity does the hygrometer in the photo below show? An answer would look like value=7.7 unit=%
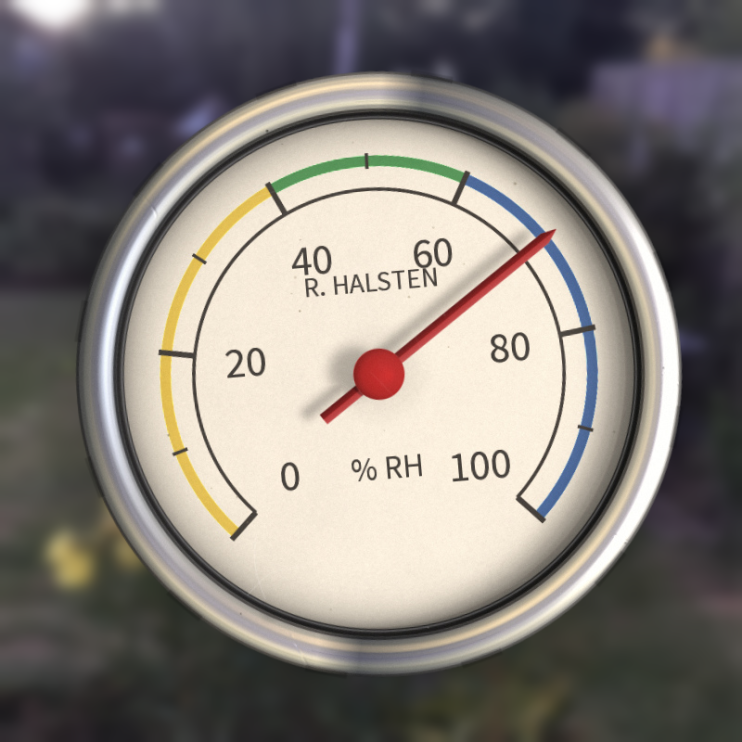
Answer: value=70 unit=%
